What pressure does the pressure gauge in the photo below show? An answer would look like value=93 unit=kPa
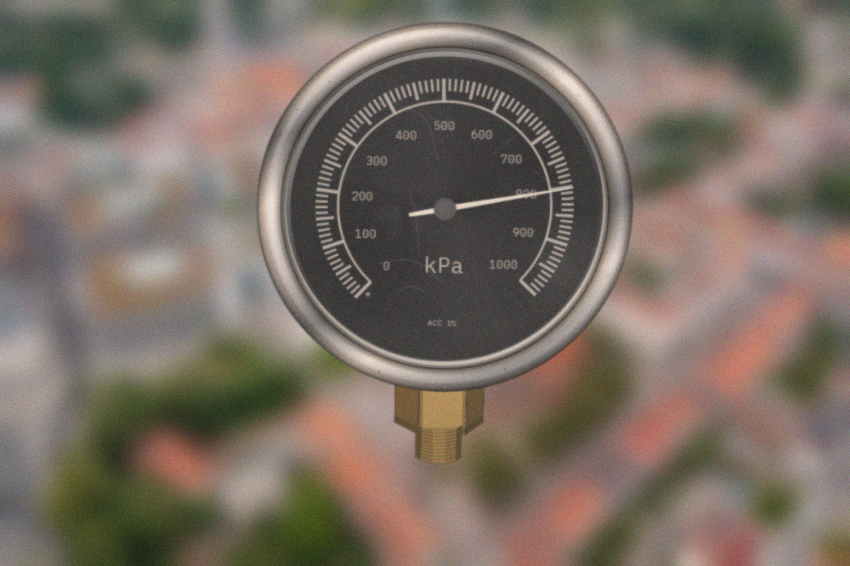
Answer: value=800 unit=kPa
